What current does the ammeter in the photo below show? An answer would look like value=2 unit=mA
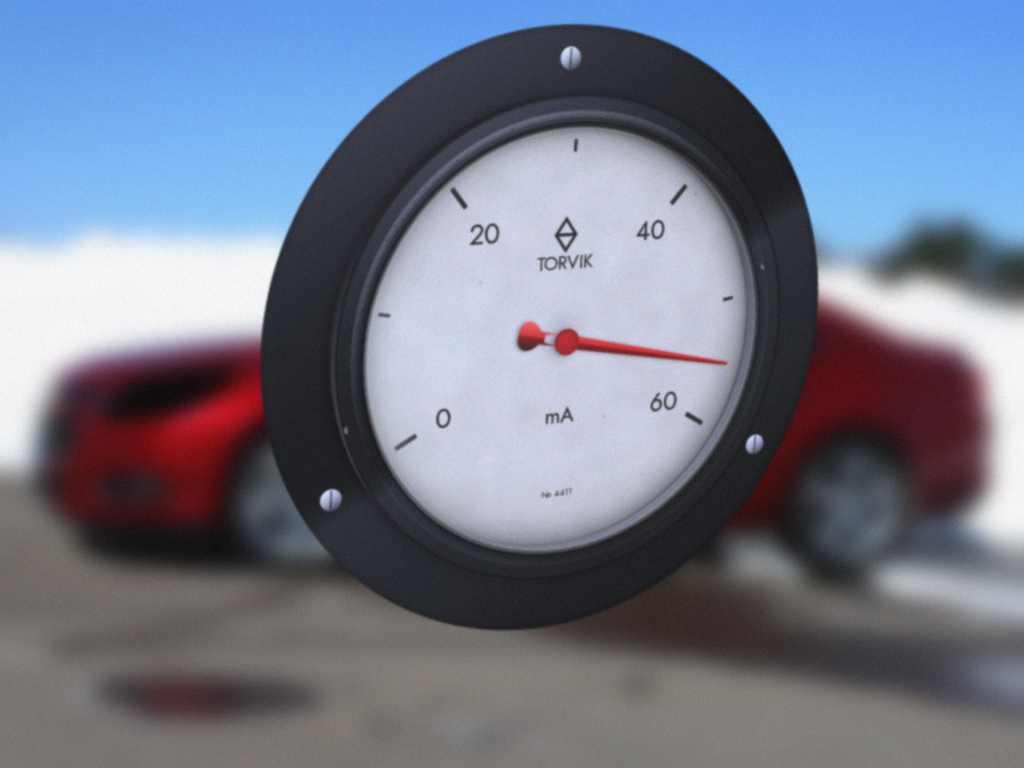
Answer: value=55 unit=mA
